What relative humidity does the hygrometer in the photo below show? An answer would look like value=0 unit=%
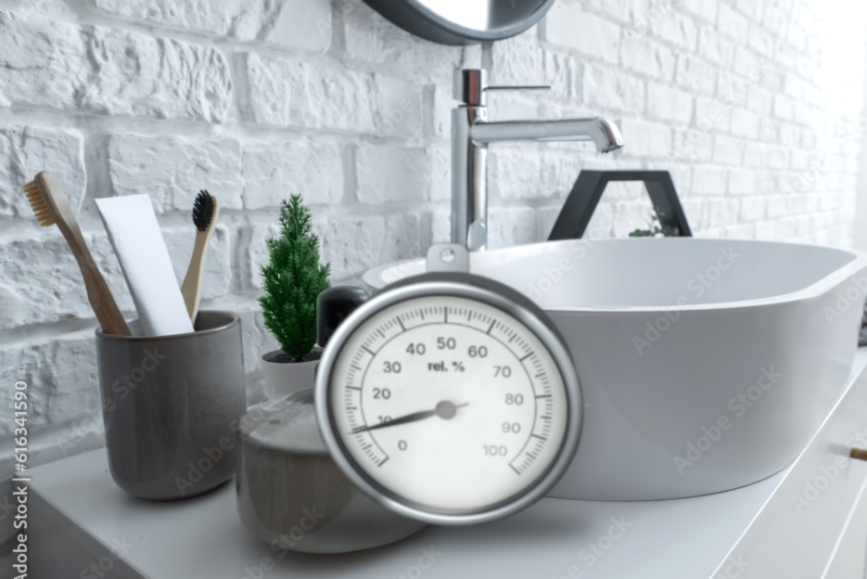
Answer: value=10 unit=%
